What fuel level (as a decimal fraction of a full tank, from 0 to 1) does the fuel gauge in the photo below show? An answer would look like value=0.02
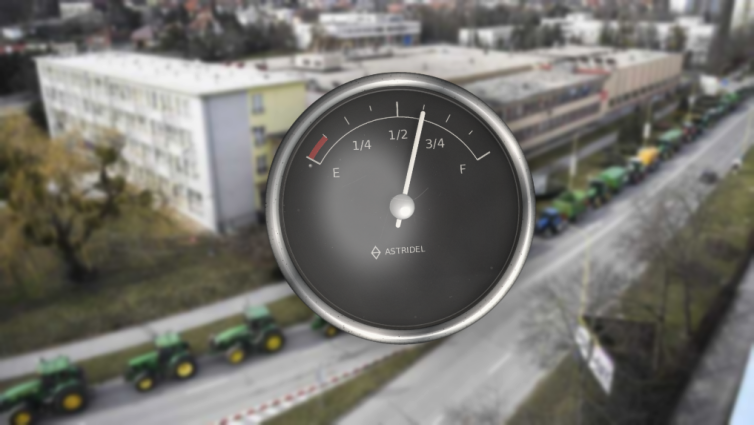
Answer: value=0.625
